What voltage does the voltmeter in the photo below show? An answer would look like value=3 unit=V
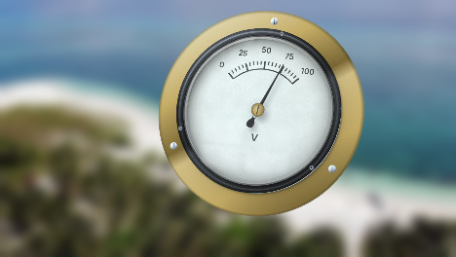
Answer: value=75 unit=V
